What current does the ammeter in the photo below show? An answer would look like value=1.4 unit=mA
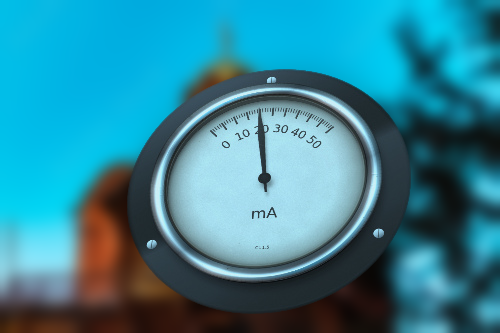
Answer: value=20 unit=mA
